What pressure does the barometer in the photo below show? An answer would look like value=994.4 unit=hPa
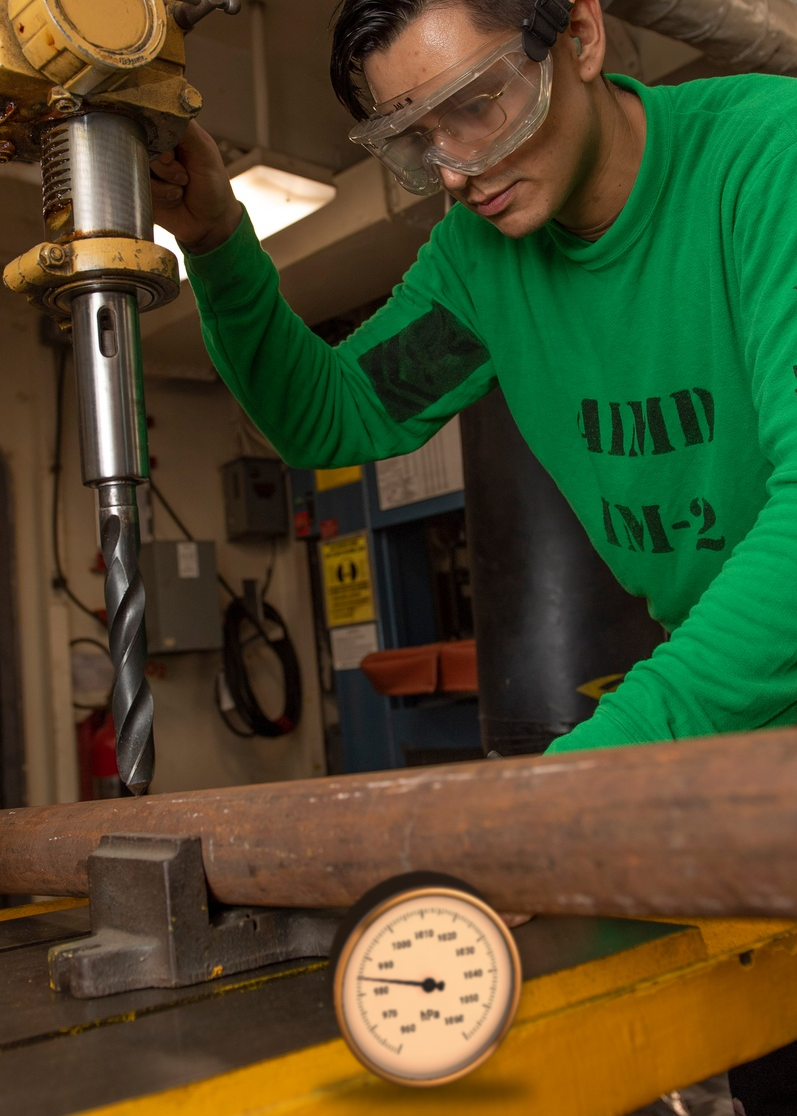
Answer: value=985 unit=hPa
